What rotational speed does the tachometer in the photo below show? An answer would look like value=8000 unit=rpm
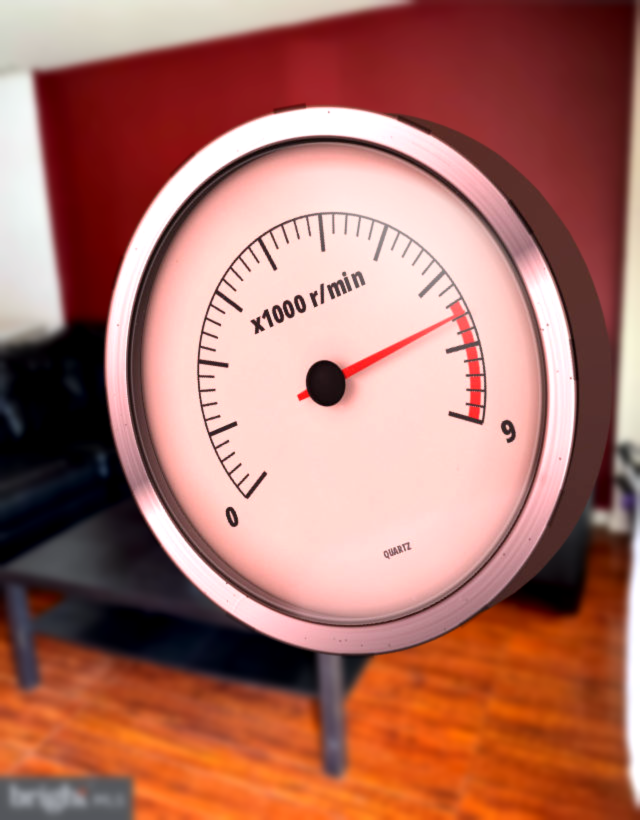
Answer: value=7600 unit=rpm
